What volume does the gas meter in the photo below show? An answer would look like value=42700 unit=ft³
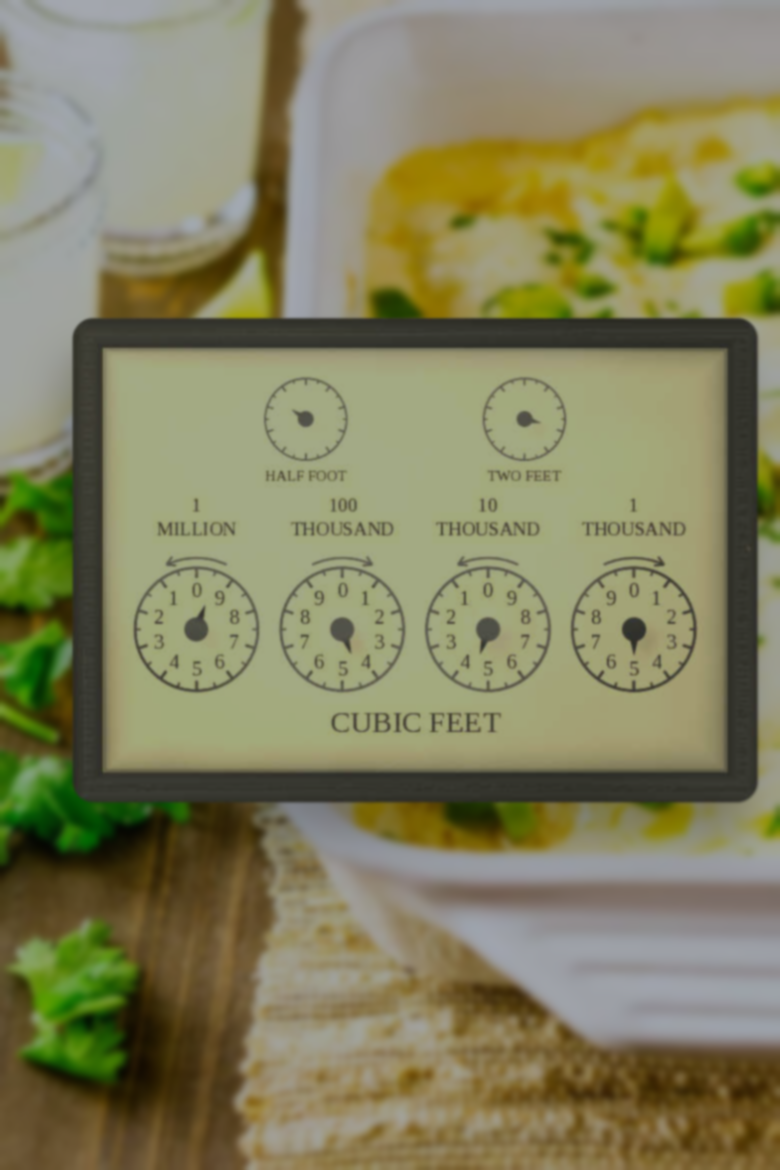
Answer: value=944500 unit=ft³
